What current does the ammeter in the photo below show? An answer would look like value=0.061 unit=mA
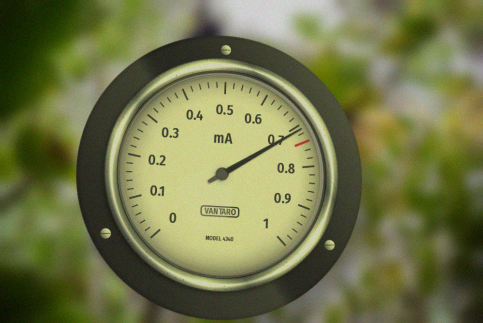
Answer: value=0.71 unit=mA
